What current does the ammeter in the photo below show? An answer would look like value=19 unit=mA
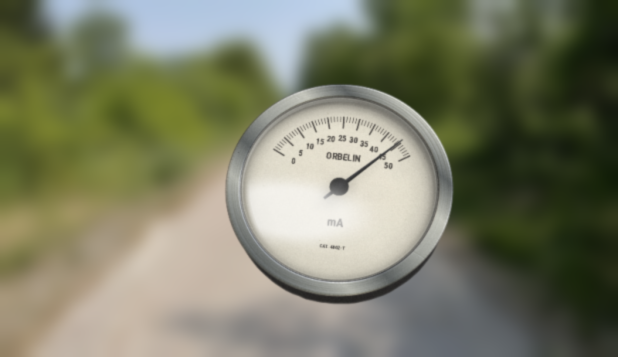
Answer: value=45 unit=mA
